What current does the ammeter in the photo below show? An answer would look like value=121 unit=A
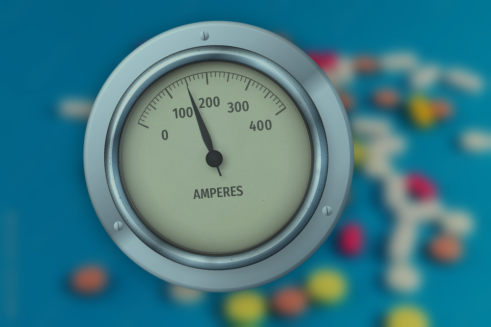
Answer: value=150 unit=A
